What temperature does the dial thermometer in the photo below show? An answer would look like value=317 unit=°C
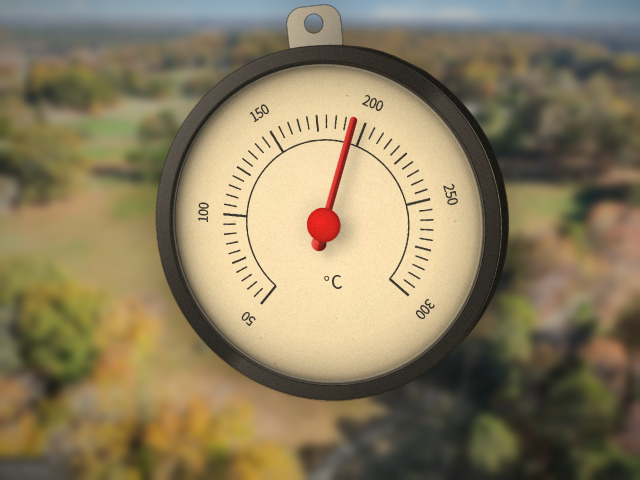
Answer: value=195 unit=°C
